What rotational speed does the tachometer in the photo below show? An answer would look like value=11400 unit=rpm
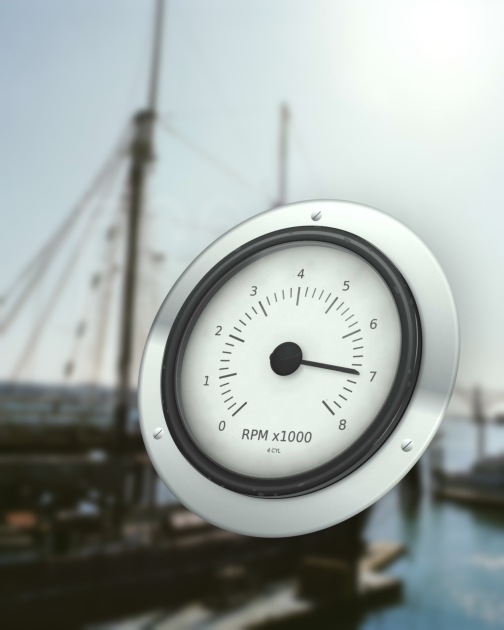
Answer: value=7000 unit=rpm
